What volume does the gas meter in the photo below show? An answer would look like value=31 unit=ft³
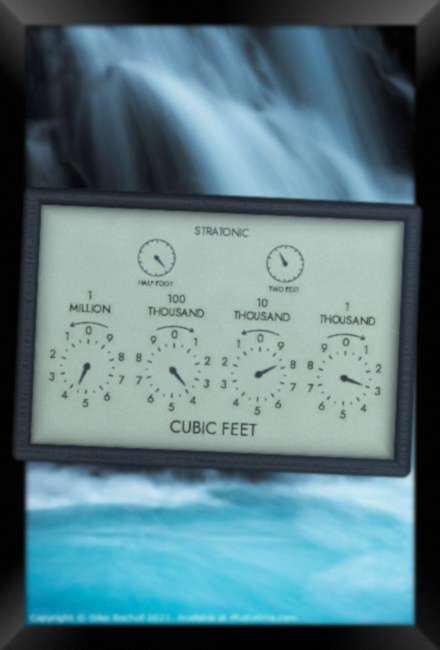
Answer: value=438300 unit=ft³
